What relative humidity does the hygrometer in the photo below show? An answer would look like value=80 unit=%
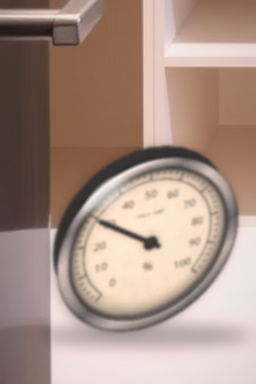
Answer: value=30 unit=%
